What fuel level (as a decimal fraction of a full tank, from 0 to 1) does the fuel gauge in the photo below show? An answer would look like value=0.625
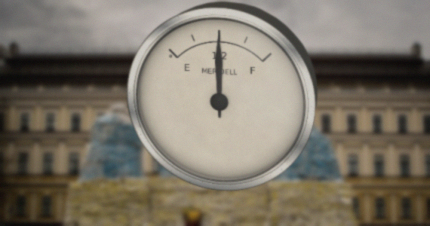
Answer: value=0.5
